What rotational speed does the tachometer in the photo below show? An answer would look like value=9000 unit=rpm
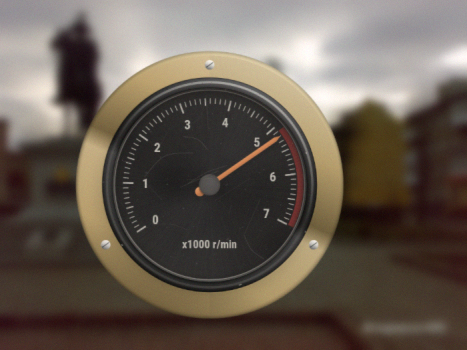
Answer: value=5200 unit=rpm
